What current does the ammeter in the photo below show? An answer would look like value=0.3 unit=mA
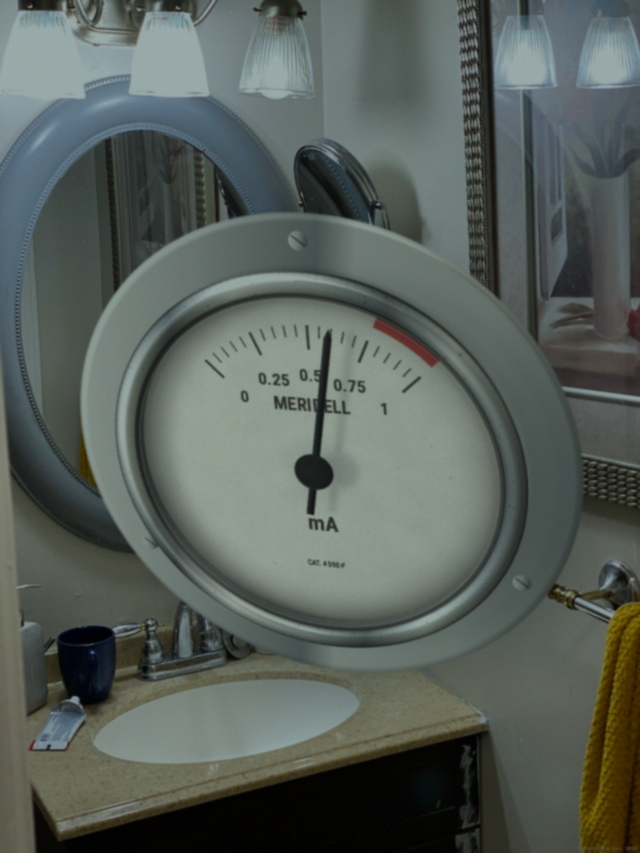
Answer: value=0.6 unit=mA
